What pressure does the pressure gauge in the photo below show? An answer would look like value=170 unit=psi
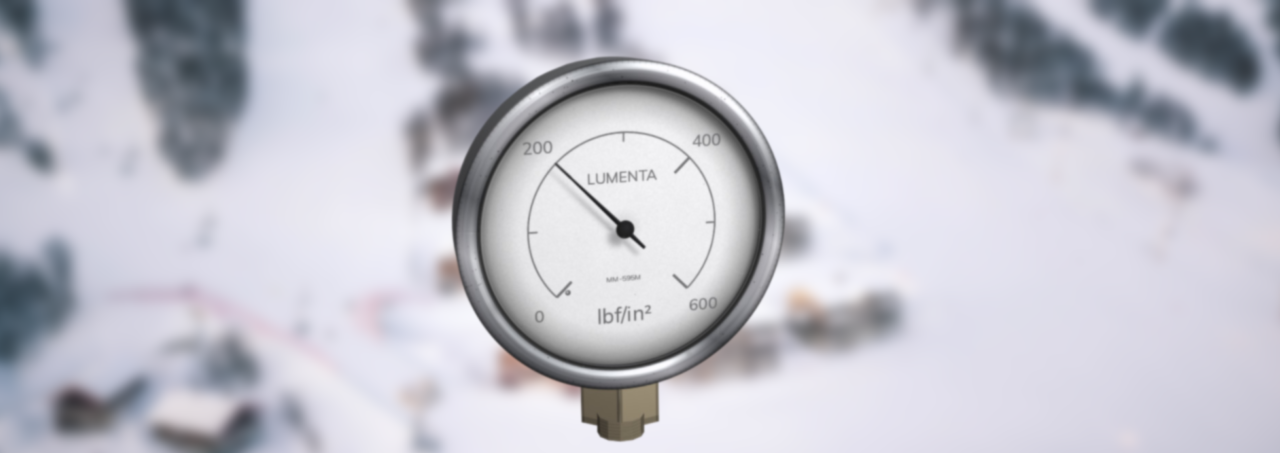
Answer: value=200 unit=psi
